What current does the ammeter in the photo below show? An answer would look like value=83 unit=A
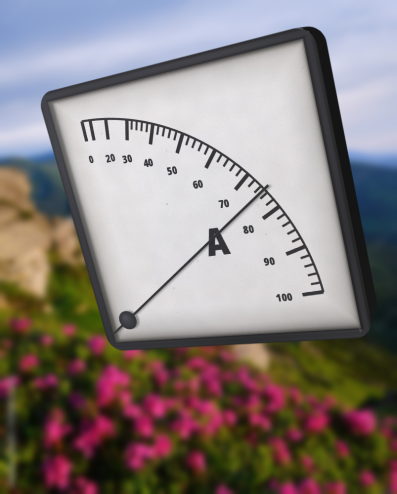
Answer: value=75 unit=A
